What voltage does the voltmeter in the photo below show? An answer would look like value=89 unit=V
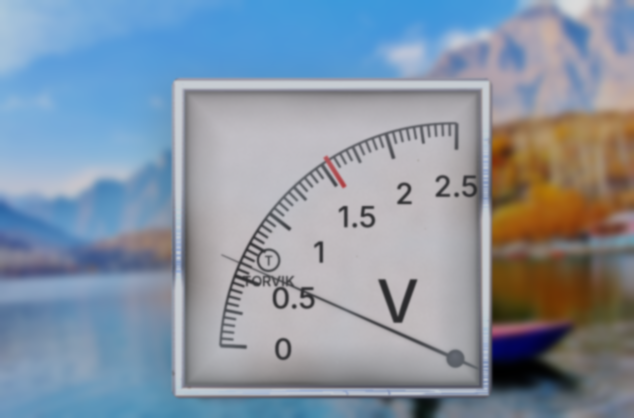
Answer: value=0.6 unit=V
